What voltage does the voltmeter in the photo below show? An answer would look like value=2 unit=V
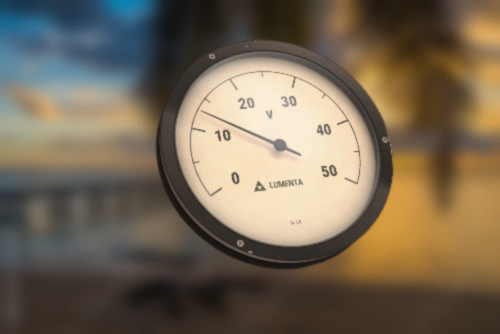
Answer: value=12.5 unit=V
